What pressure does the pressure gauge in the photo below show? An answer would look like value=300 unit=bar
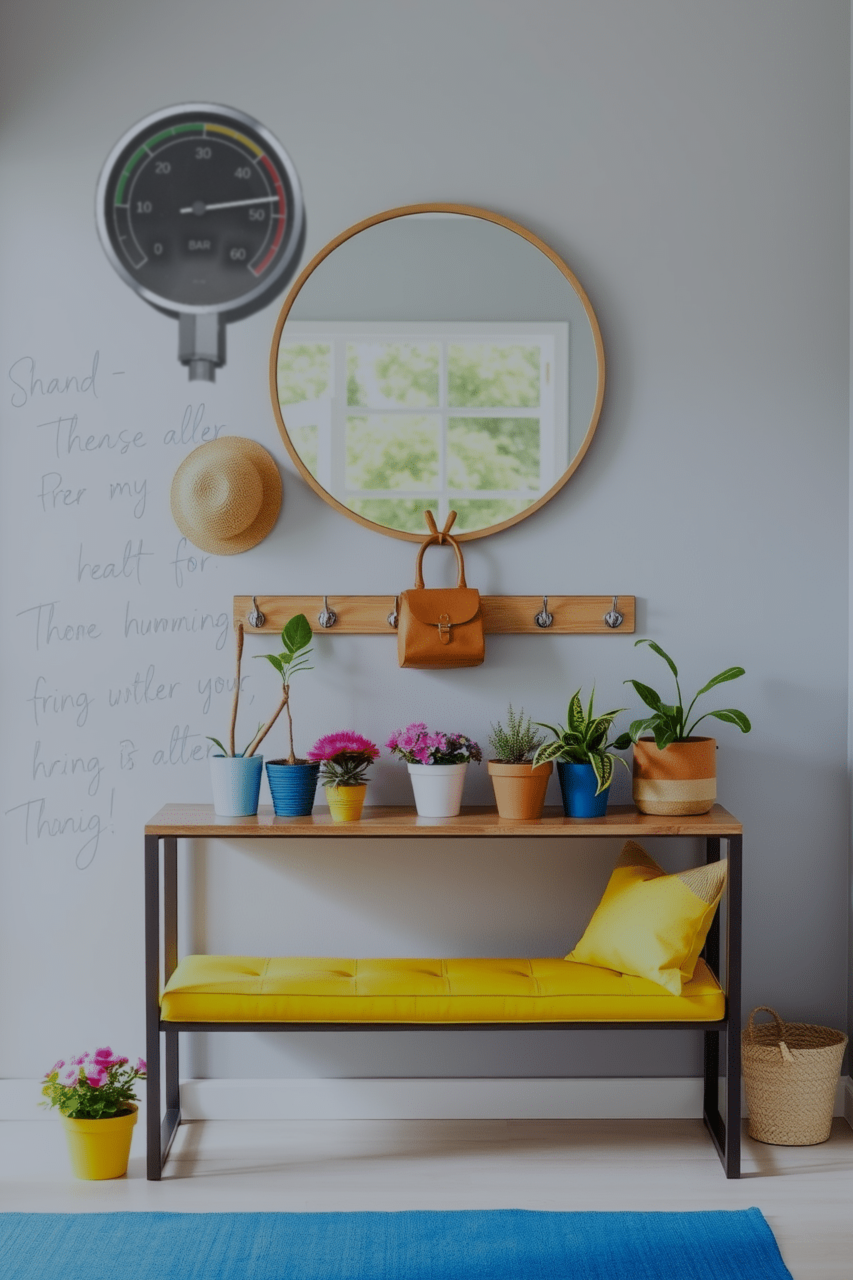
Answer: value=47.5 unit=bar
